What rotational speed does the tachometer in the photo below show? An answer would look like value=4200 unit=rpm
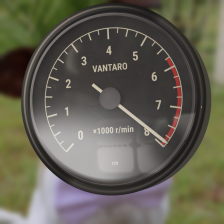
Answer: value=7875 unit=rpm
